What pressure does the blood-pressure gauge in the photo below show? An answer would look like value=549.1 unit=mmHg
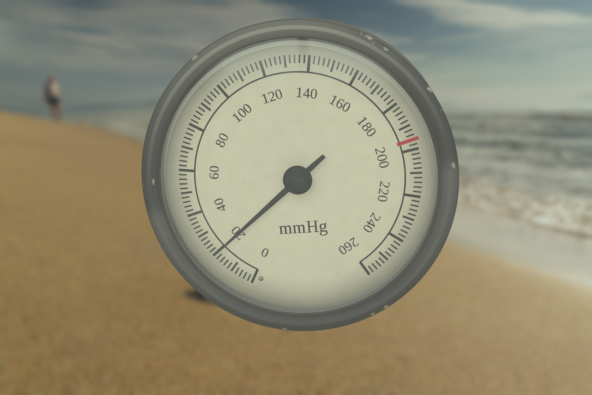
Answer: value=20 unit=mmHg
